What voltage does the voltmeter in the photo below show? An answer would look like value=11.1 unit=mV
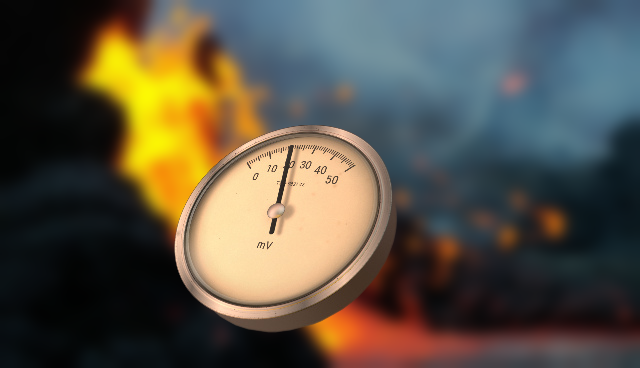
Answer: value=20 unit=mV
